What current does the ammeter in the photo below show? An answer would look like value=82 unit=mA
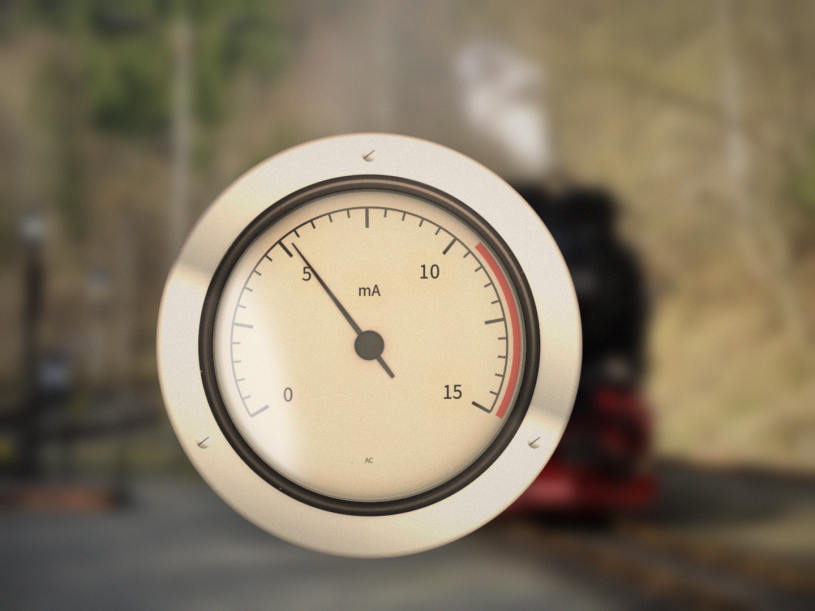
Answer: value=5.25 unit=mA
